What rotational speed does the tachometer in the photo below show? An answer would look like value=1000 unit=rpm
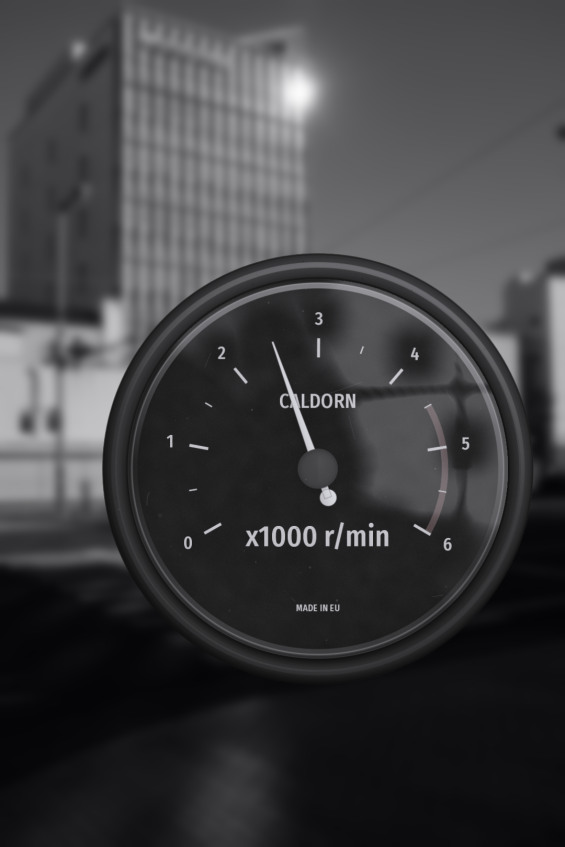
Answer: value=2500 unit=rpm
